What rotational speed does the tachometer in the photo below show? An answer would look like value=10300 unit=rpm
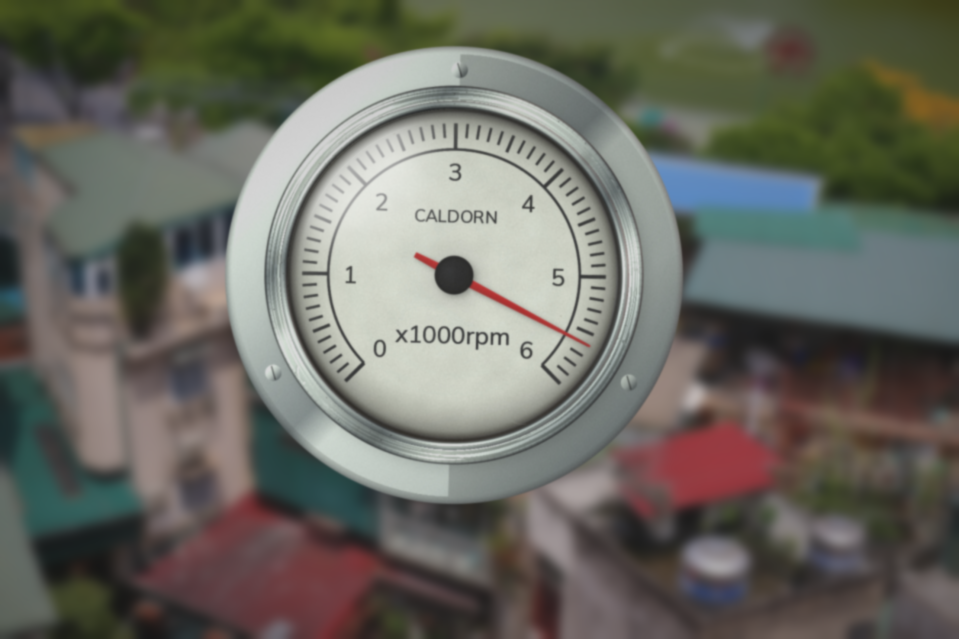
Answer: value=5600 unit=rpm
